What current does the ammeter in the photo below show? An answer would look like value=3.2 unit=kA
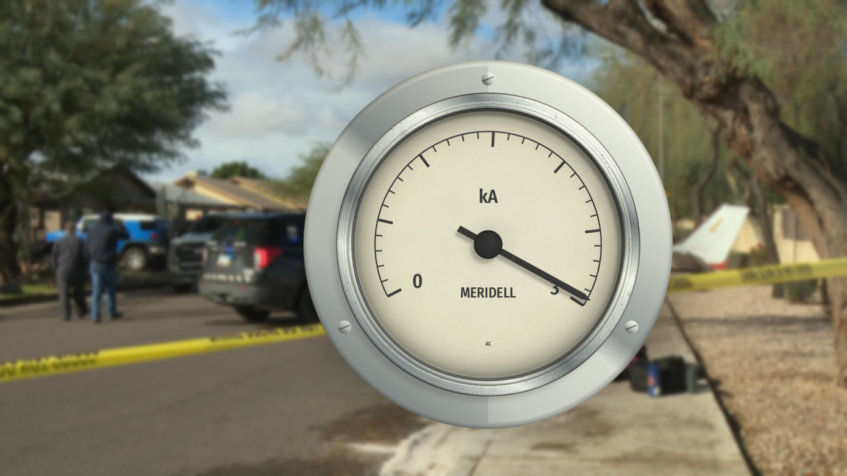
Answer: value=2.95 unit=kA
